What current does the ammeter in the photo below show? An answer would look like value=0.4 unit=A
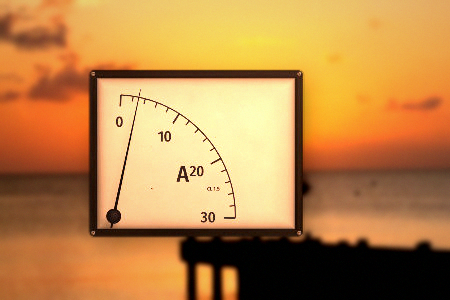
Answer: value=3 unit=A
